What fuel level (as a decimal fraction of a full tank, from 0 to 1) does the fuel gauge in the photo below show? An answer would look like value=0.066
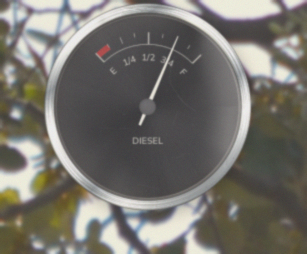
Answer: value=0.75
